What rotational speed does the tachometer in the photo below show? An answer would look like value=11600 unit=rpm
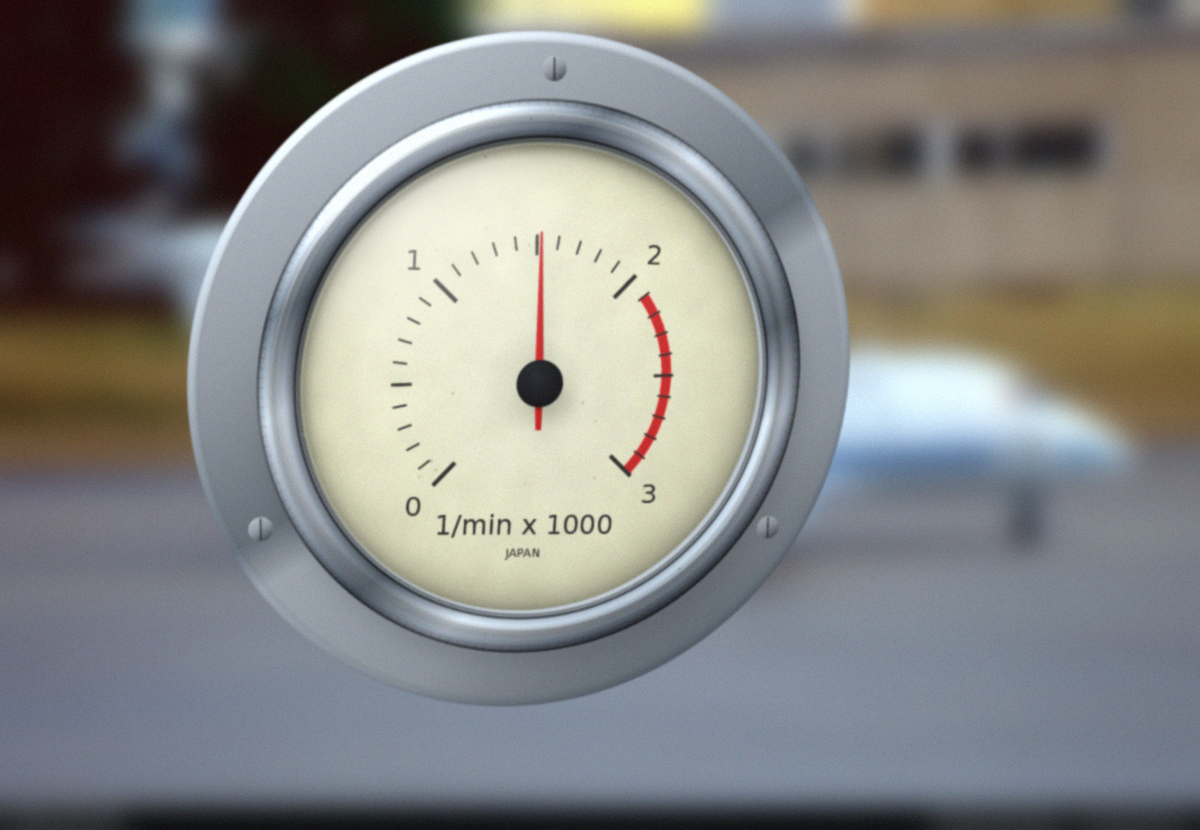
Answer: value=1500 unit=rpm
